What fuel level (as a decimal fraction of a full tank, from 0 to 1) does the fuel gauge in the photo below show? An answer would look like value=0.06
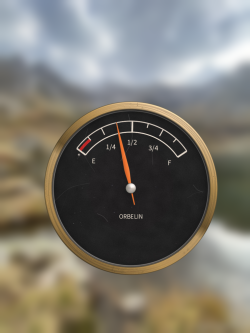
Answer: value=0.375
